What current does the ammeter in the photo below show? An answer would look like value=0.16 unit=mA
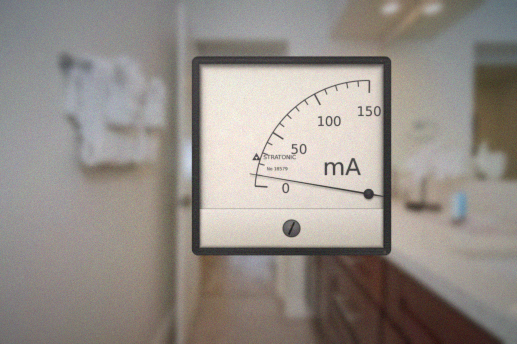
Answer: value=10 unit=mA
